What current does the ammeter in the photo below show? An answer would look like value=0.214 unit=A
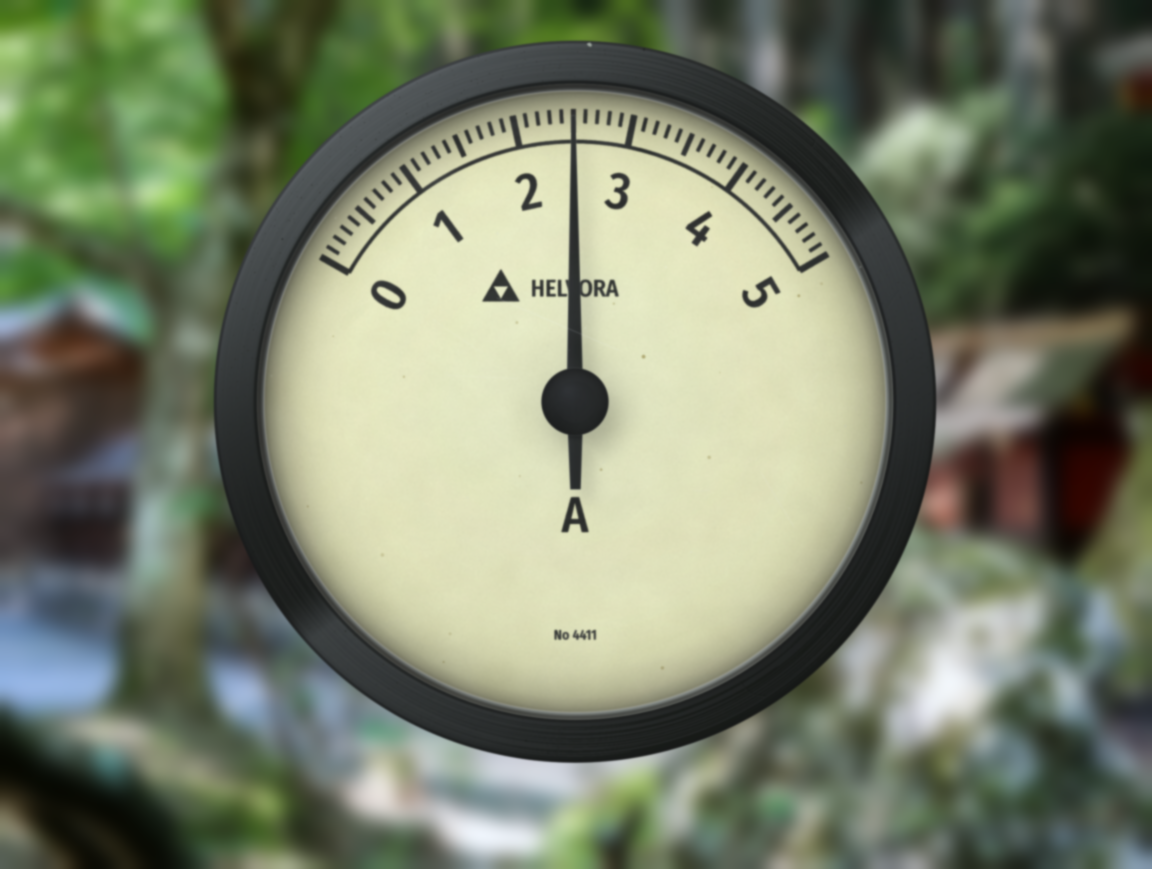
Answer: value=2.5 unit=A
